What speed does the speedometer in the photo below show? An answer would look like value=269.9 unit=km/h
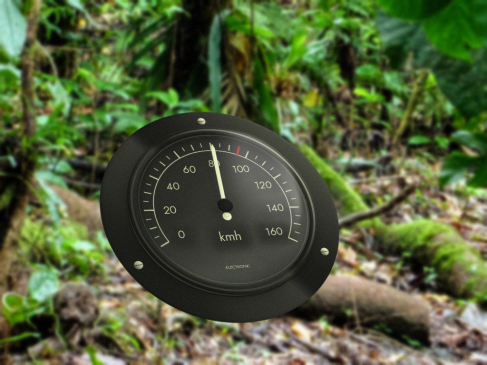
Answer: value=80 unit=km/h
